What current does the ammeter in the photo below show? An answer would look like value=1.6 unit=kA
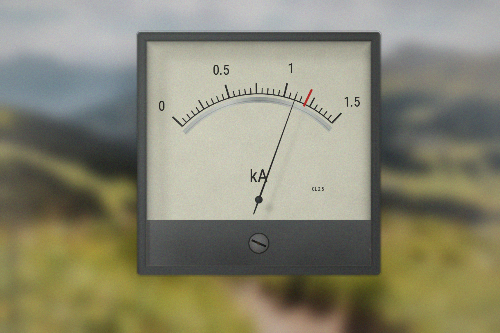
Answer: value=1.1 unit=kA
